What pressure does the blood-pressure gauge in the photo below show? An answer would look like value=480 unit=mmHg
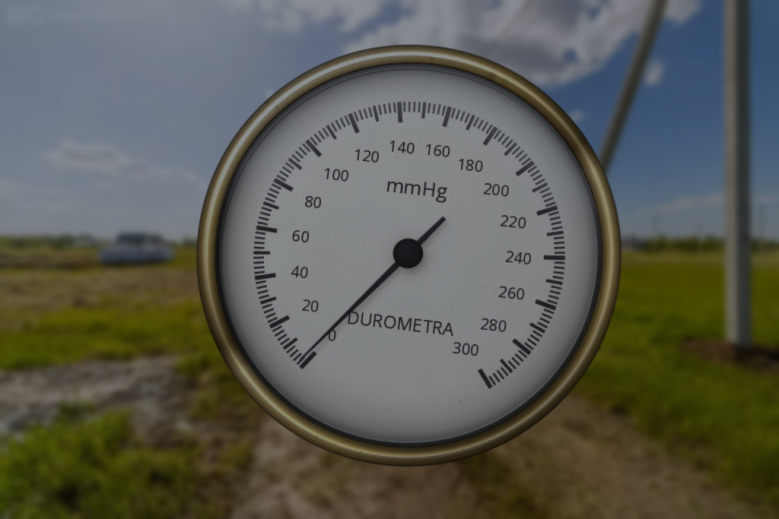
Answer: value=2 unit=mmHg
